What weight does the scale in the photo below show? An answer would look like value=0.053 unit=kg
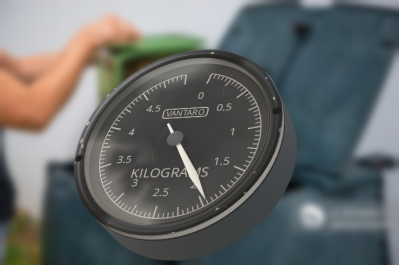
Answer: value=1.95 unit=kg
